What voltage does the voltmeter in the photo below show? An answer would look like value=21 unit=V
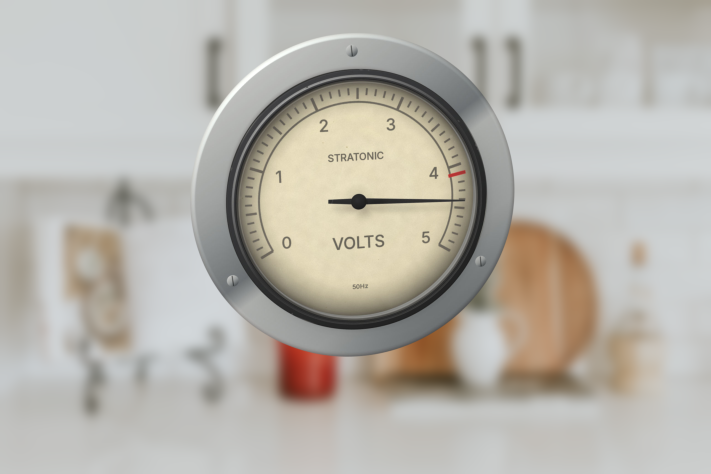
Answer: value=4.4 unit=V
